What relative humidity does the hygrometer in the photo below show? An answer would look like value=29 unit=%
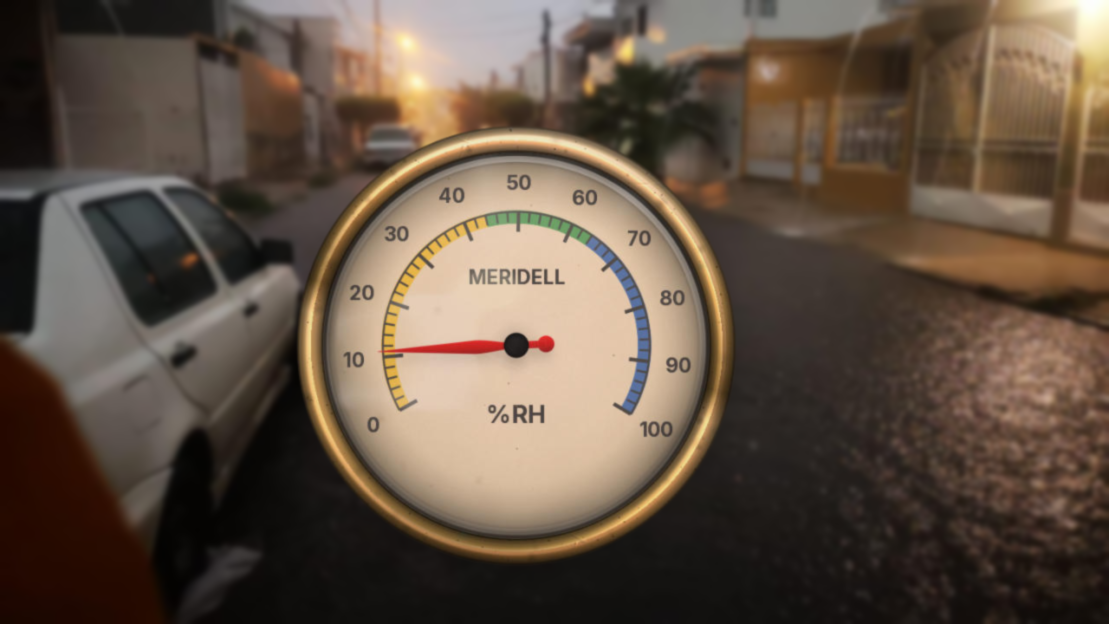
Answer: value=11 unit=%
